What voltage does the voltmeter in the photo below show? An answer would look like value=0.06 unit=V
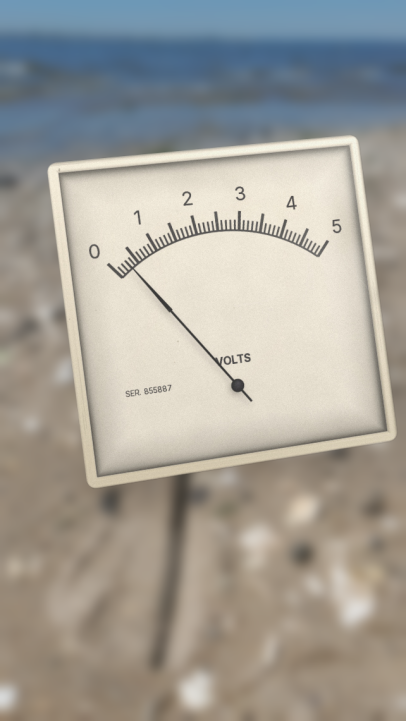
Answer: value=0.3 unit=V
